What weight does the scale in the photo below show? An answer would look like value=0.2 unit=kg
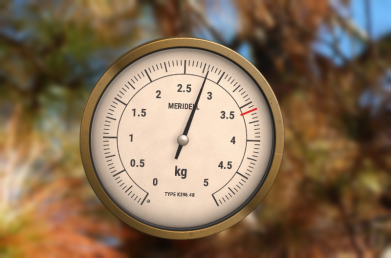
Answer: value=2.8 unit=kg
